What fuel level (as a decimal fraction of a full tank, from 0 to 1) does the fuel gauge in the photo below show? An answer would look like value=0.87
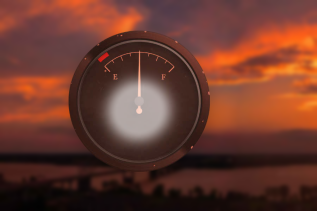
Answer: value=0.5
